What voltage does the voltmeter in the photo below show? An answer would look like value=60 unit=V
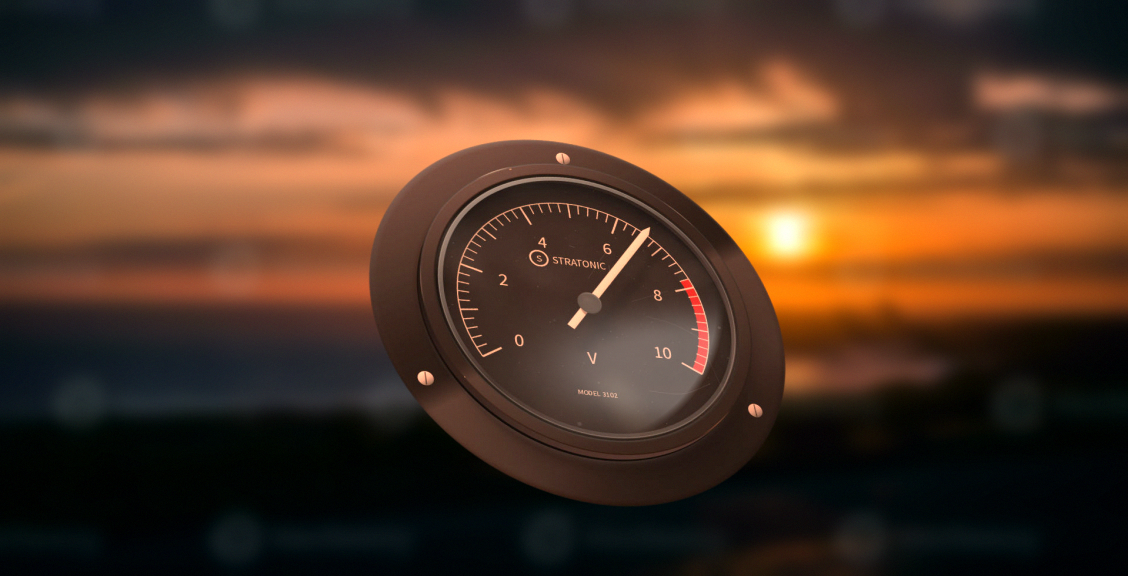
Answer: value=6.6 unit=V
